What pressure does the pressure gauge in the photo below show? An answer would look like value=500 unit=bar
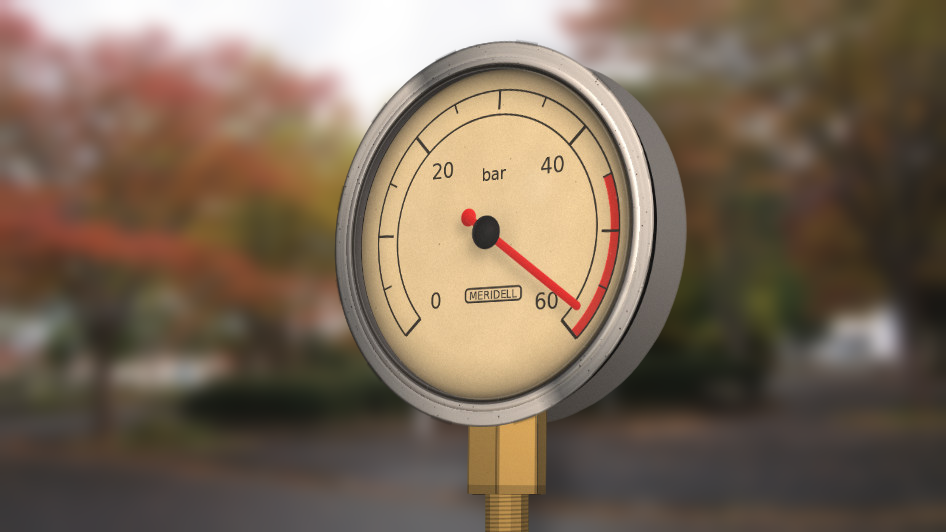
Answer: value=57.5 unit=bar
